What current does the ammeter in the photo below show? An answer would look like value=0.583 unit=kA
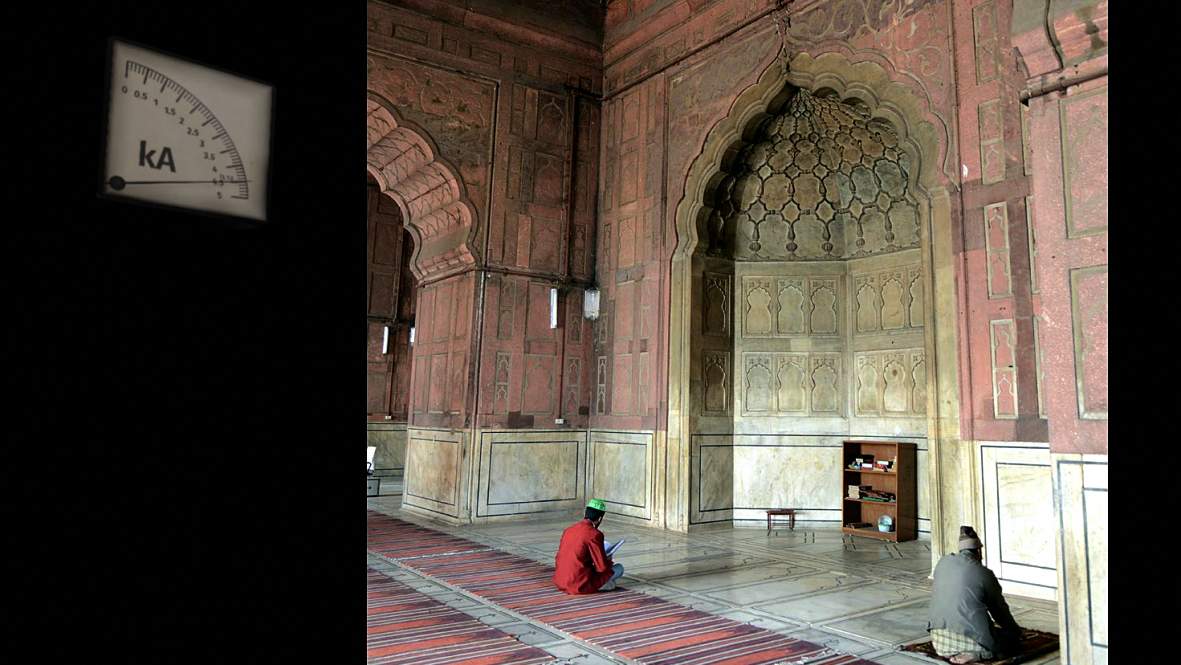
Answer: value=4.5 unit=kA
